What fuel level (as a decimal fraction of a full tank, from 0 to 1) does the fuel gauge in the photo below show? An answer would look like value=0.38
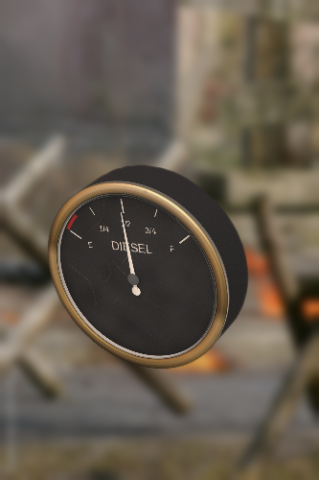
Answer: value=0.5
